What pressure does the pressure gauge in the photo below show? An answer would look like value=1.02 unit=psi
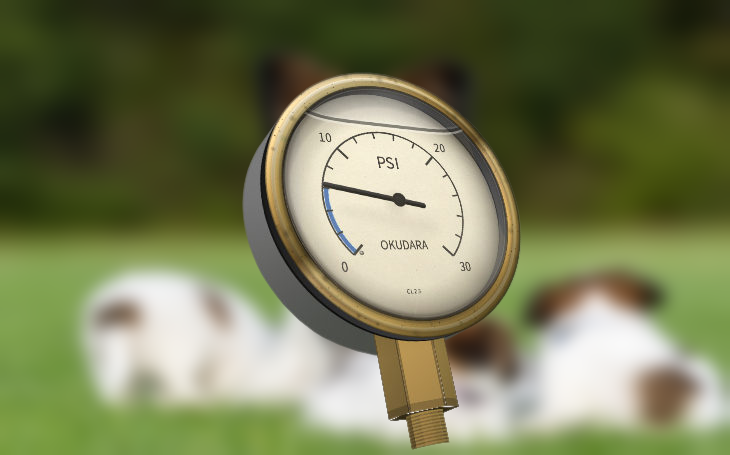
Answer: value=6 unit=psi
